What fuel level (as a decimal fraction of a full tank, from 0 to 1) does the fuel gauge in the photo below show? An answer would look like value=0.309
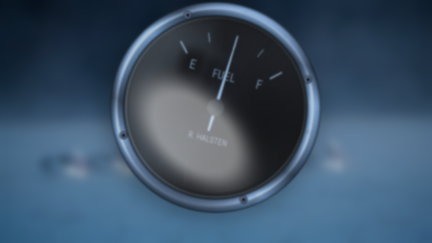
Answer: value=0.5
